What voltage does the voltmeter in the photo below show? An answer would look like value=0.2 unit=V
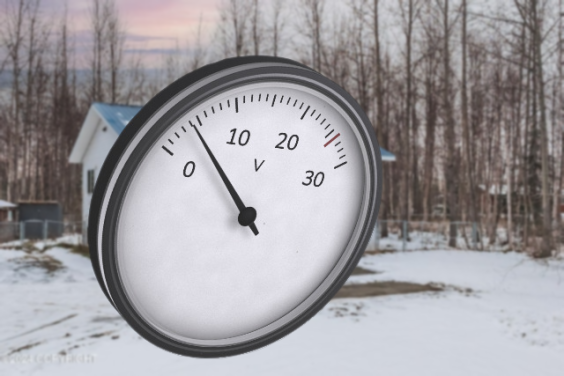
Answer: value=4 unit=V
